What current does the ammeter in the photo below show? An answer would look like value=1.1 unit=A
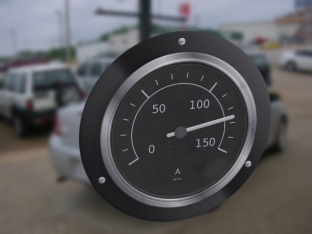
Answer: value=125 unit=A
